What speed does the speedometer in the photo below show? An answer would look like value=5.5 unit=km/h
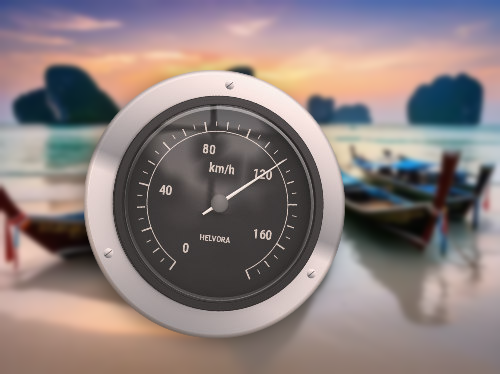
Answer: value=120 unit=km/h
